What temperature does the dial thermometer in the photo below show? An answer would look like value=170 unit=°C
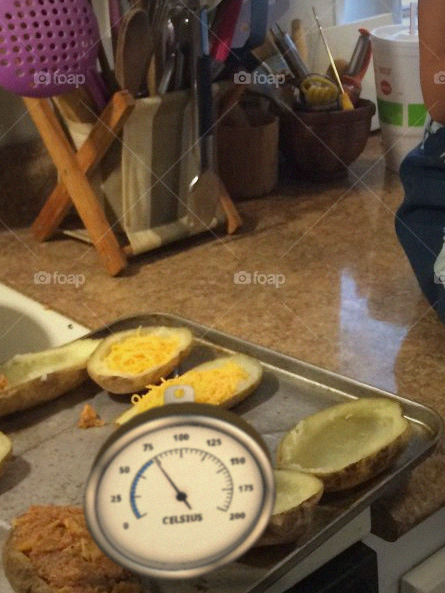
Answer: value=75 unit=°C
